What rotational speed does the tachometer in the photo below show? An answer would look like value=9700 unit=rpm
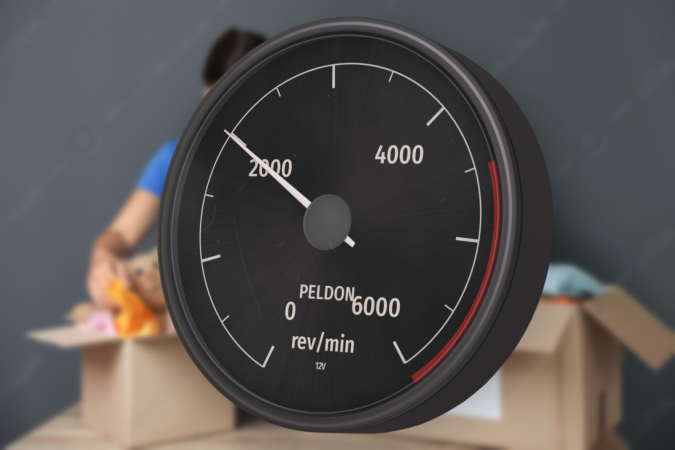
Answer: value=2000 unit=rpm
